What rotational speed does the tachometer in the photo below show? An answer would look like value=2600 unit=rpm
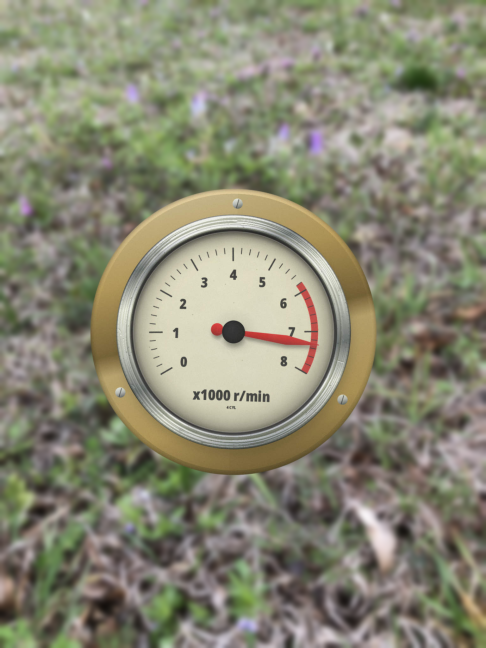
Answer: value=7300 unit=rpm
